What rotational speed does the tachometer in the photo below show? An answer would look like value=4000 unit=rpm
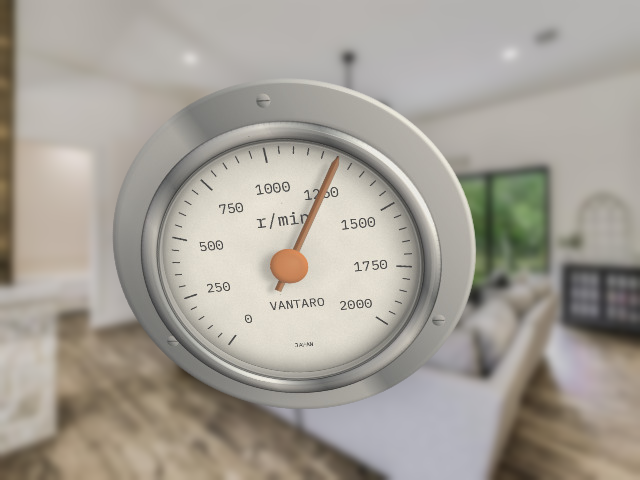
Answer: value=1250 unit=rpm
